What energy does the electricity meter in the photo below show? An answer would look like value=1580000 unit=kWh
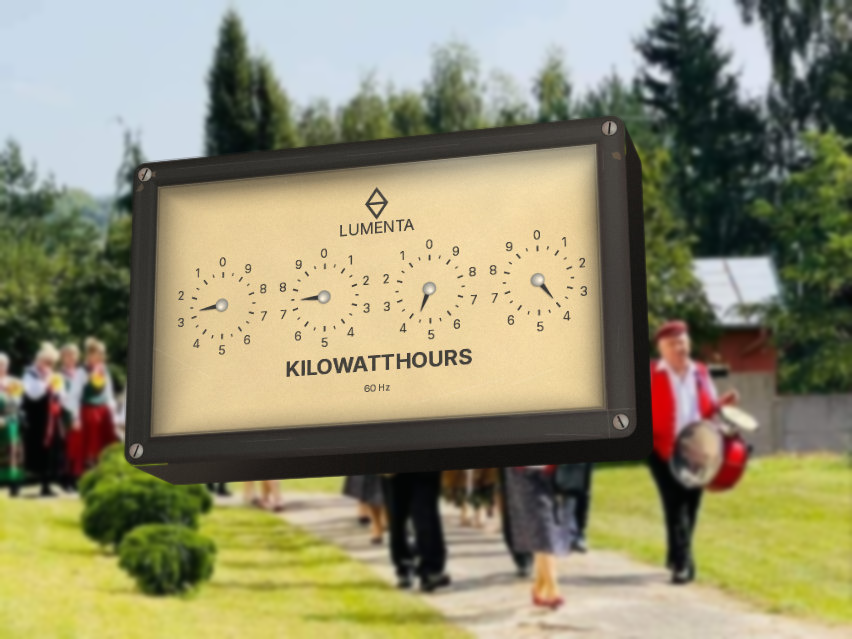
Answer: value=2744 unit=kWh
